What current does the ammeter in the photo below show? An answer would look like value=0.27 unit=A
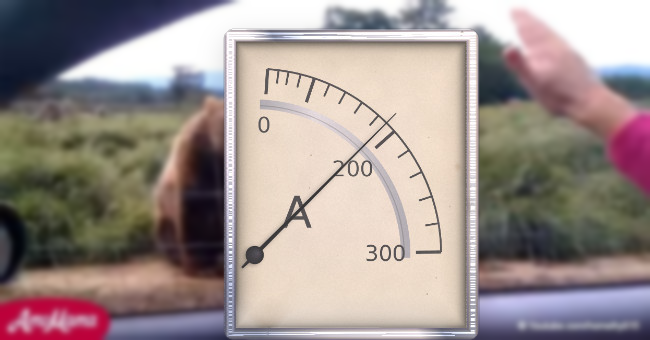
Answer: value=190 unit=A
